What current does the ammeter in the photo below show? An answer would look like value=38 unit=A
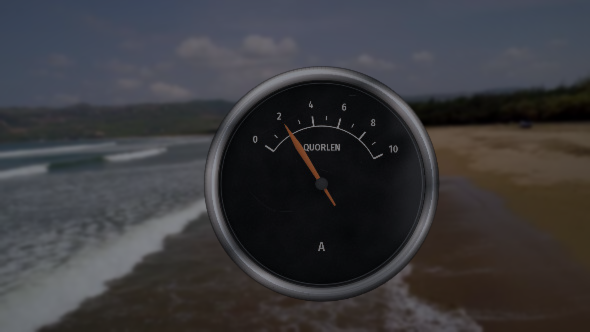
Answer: value=2 unit=A
